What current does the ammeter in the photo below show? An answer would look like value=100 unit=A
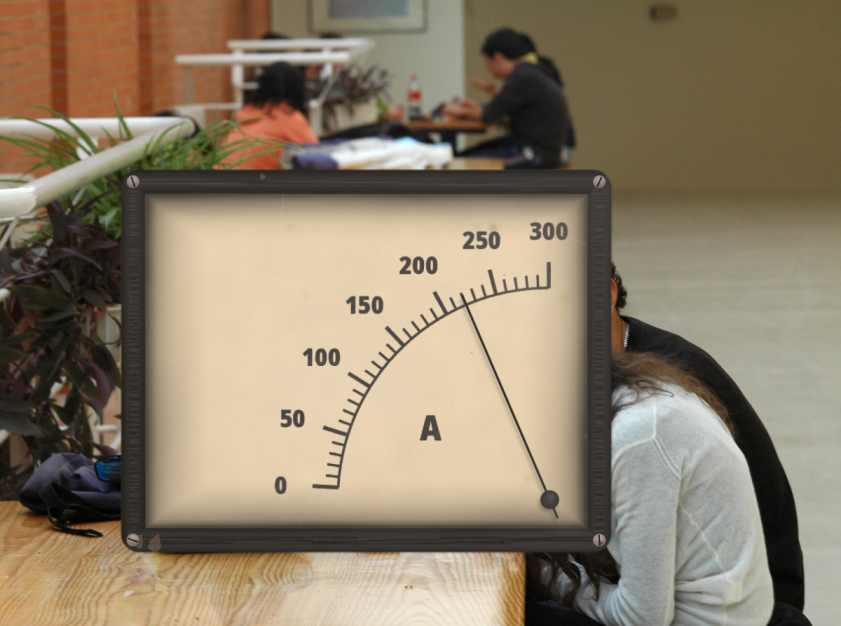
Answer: value=220 unit=A
